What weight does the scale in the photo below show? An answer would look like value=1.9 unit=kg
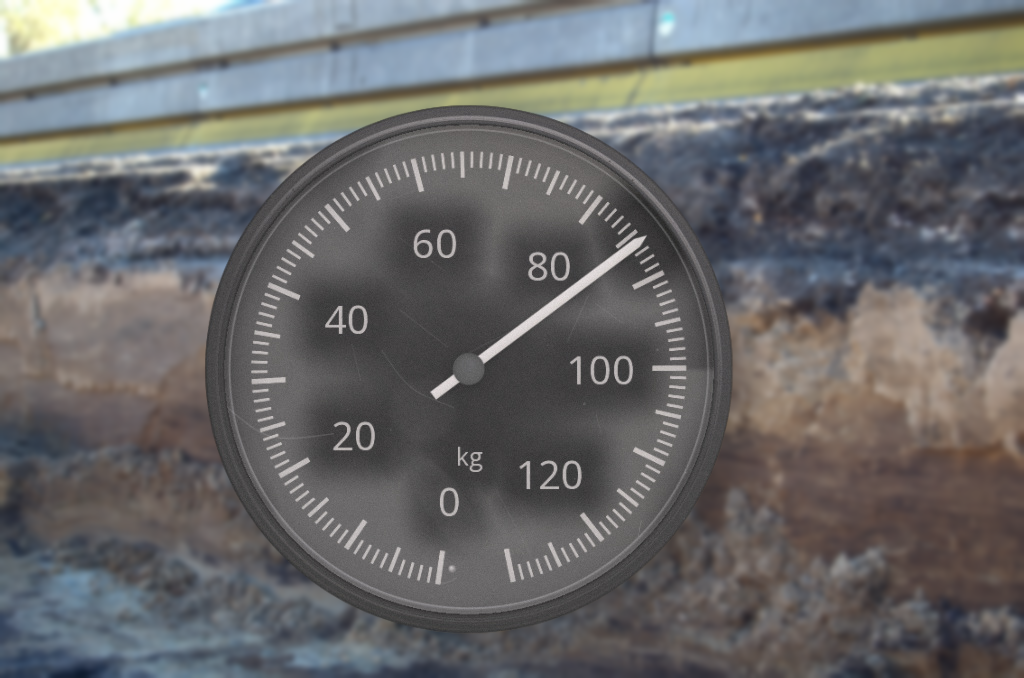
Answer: value=86 unit=kg
